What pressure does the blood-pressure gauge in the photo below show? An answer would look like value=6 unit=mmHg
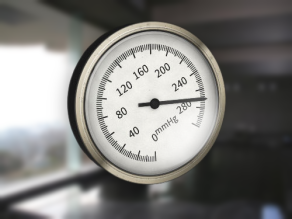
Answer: value=270 unit=mmHg
